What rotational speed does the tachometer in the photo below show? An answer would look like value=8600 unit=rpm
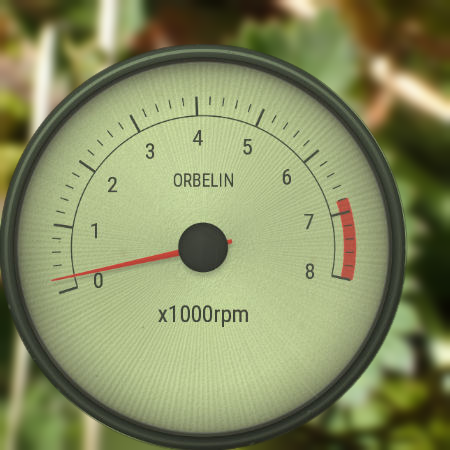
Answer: value=200 unit=rpm
